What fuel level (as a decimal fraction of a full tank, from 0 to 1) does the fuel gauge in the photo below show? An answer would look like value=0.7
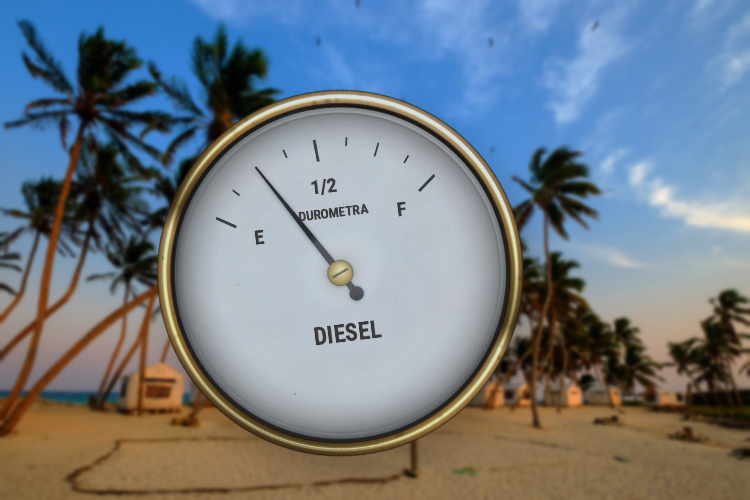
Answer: value=0.25
